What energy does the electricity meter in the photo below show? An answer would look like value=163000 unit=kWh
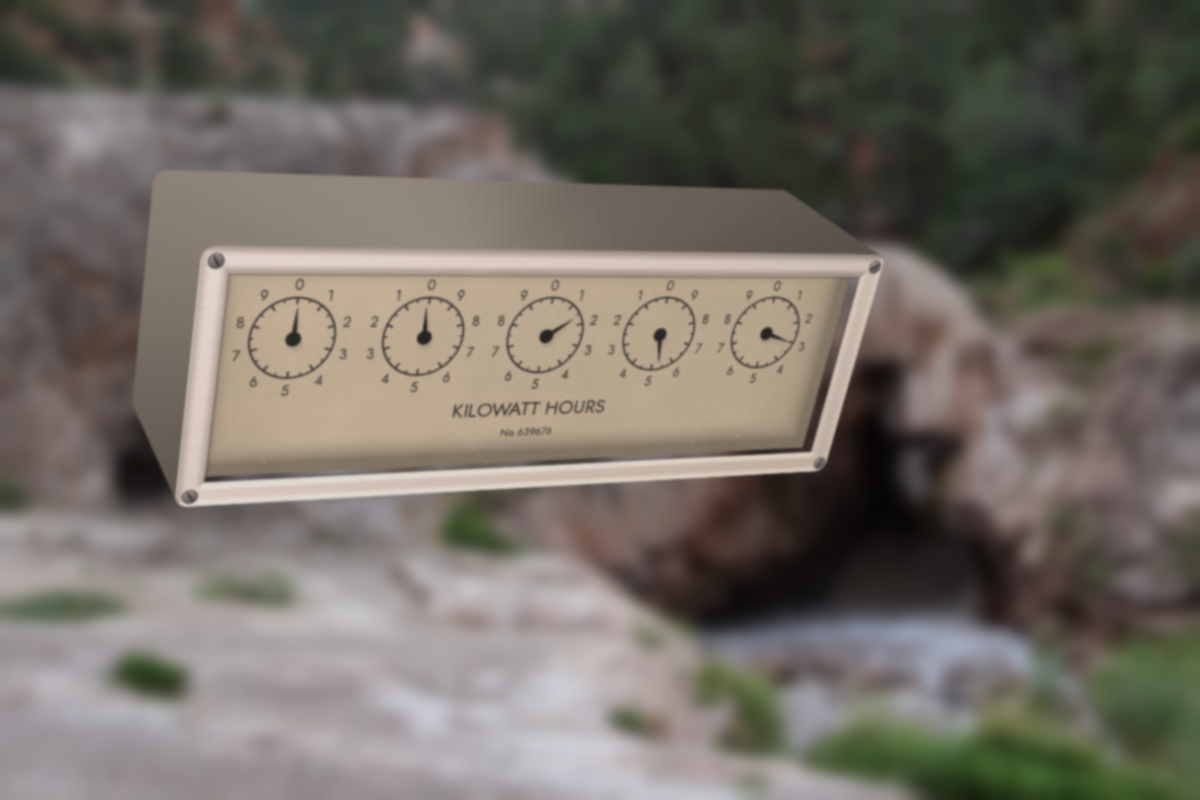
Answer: value=153 unit=kWh
